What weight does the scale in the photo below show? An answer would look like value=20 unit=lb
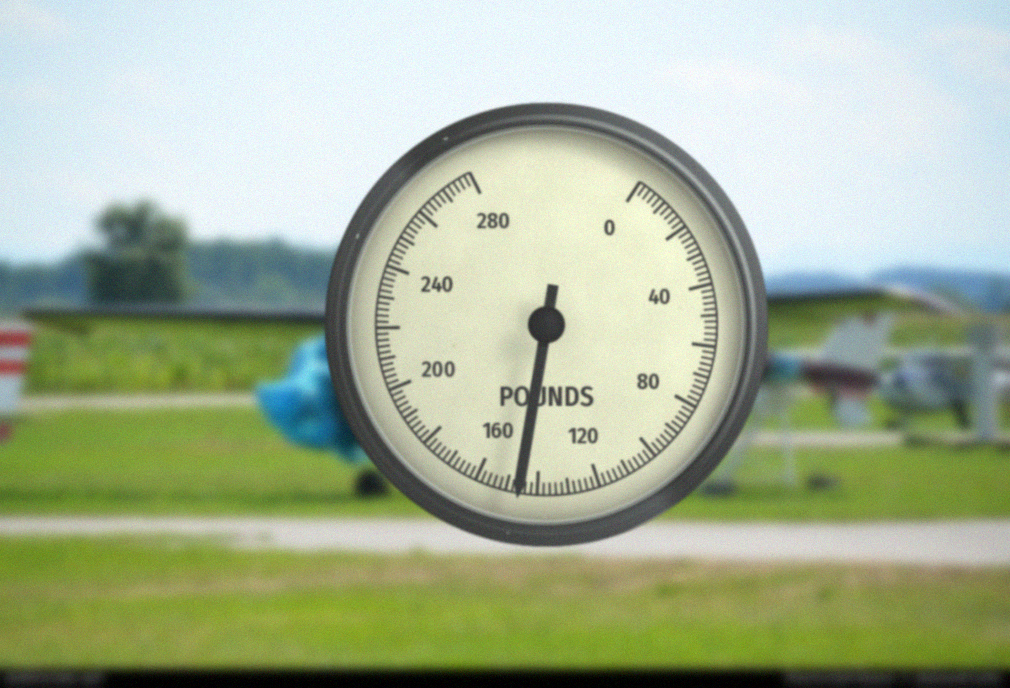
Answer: value=146 unit=lb
